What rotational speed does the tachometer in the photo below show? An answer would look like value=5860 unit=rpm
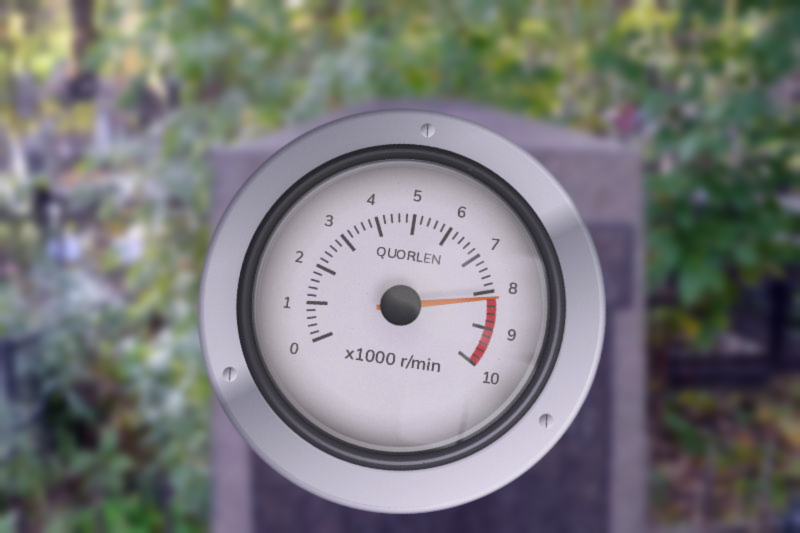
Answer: value=8200 unit=rpm
